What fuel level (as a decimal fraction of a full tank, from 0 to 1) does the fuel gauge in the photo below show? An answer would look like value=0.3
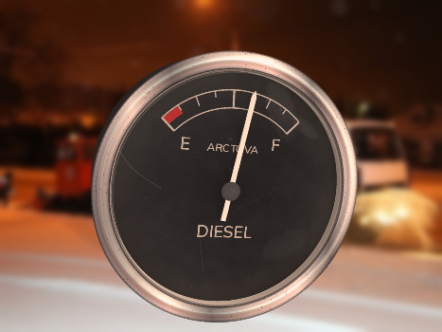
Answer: value=0.625
